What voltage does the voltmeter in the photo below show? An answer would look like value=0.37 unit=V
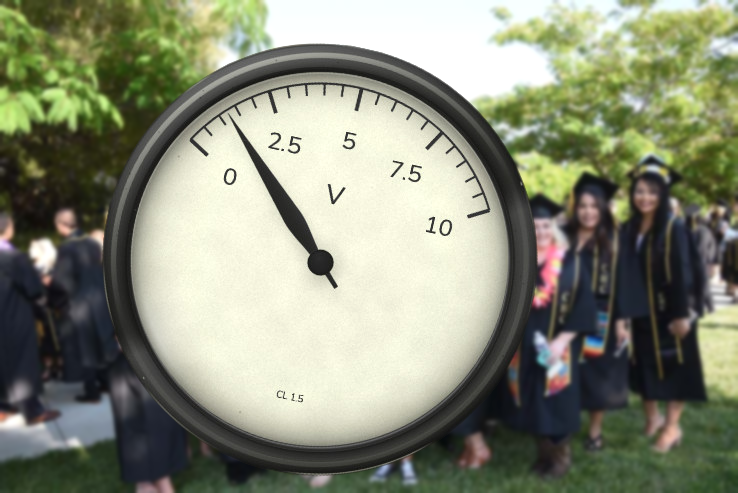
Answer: value=1.25 unit=V
